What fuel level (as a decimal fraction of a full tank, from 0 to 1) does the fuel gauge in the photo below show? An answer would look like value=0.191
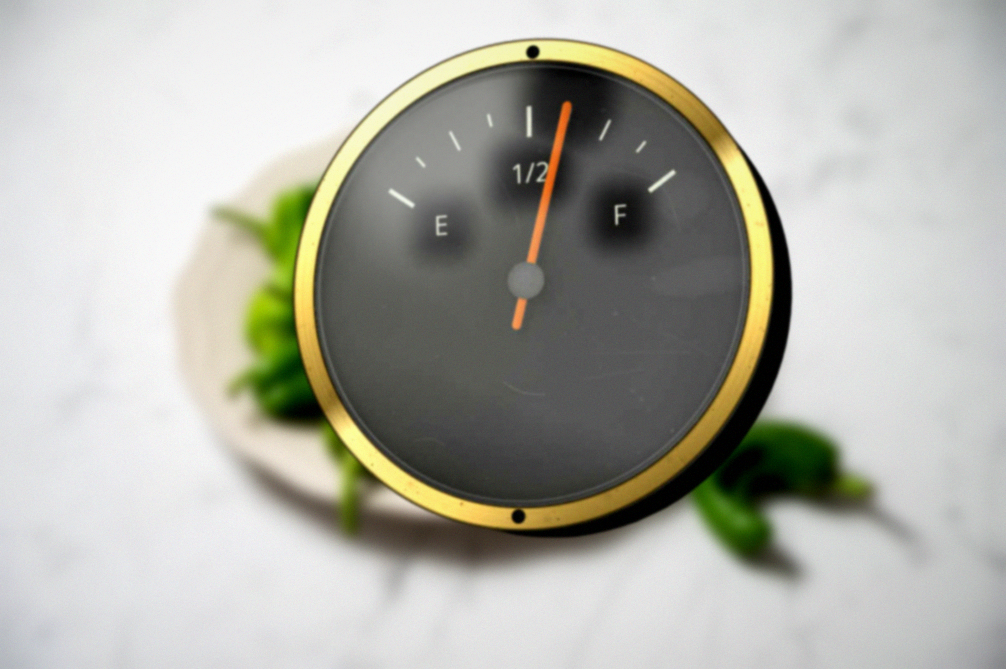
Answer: value=0.625
